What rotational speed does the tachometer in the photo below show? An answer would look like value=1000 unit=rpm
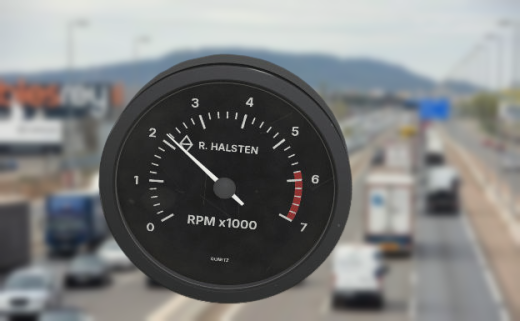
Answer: value=2200 unit=rpm
